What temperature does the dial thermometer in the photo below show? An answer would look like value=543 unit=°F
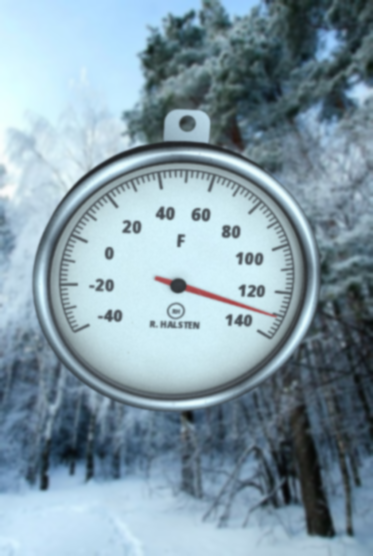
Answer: value=130 unit=°F
